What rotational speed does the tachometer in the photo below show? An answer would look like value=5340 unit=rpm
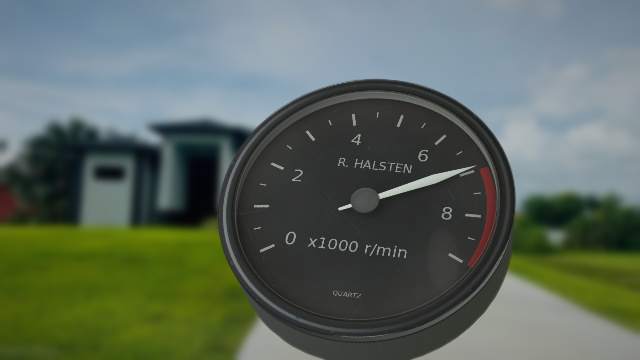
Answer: value=7000 unit=rpm
